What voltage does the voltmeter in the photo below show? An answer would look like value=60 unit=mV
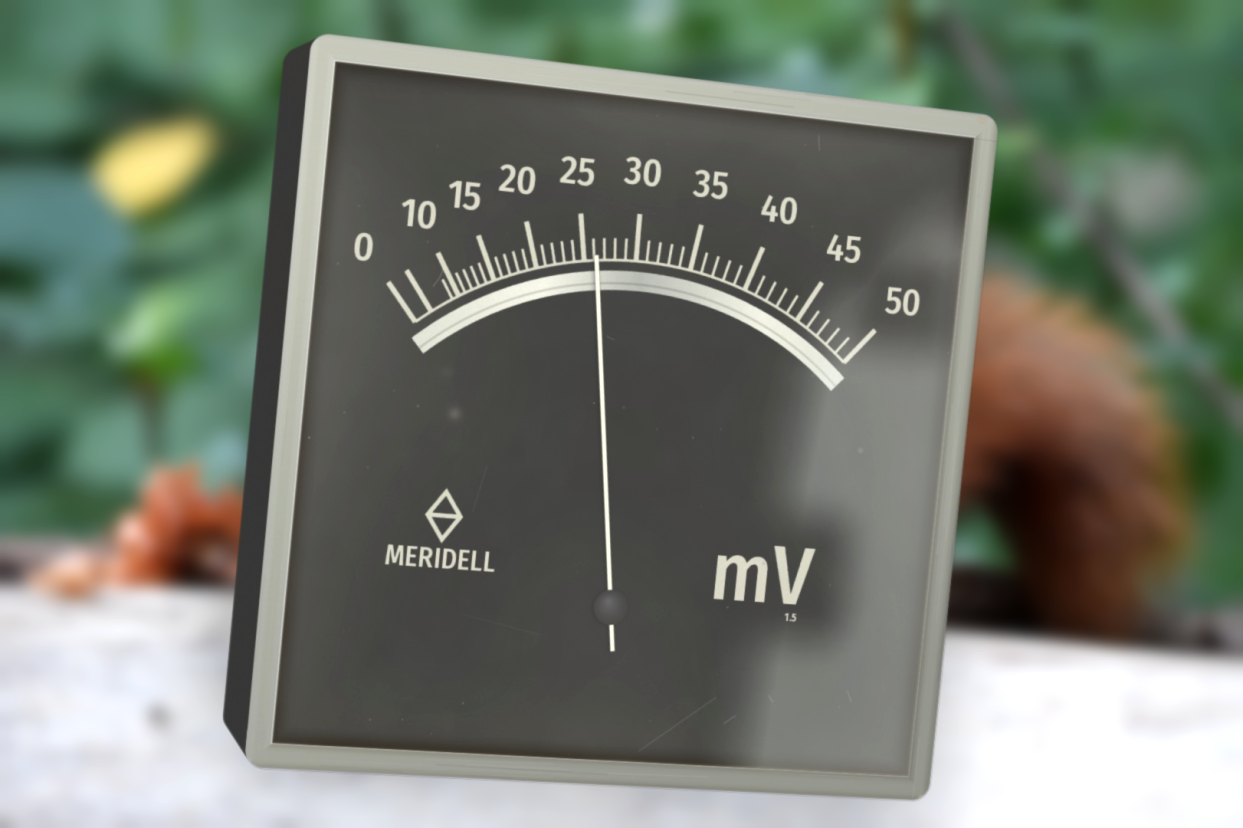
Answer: value=26 unit=mV
